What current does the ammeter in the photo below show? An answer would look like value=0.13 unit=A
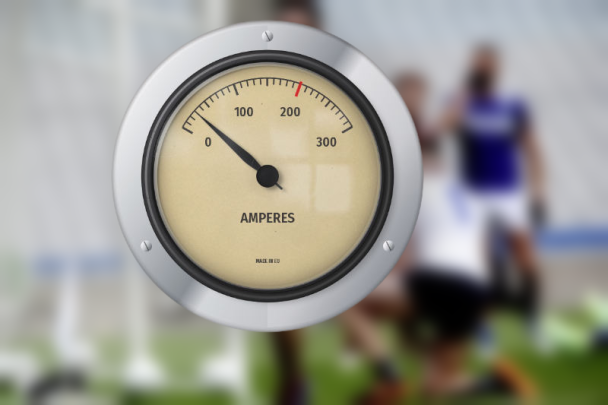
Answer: value=30 unit=A
